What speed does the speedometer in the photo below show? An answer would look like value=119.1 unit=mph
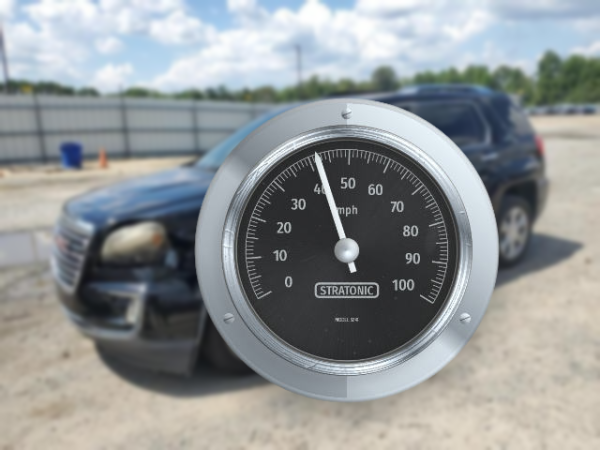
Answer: value=42 unit=mph
